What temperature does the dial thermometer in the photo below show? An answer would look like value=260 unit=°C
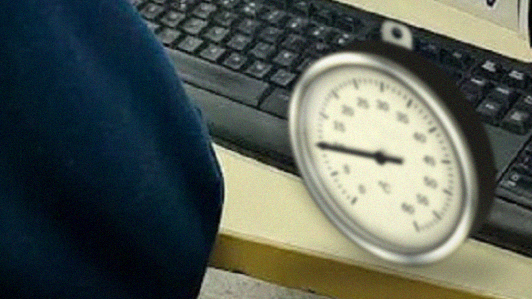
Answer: value=10 unit=°C
